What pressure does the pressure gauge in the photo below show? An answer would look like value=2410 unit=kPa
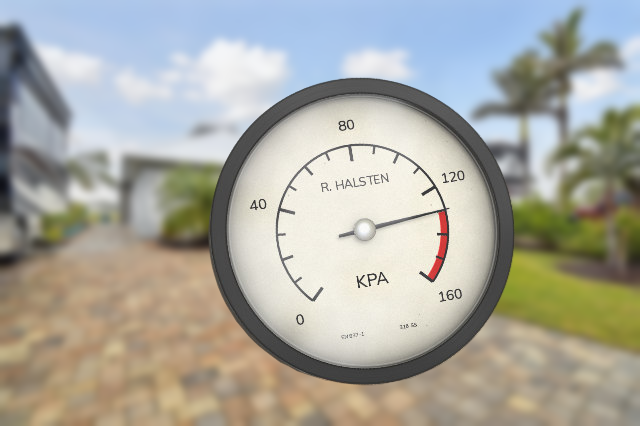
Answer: value=130 unit=kPa
